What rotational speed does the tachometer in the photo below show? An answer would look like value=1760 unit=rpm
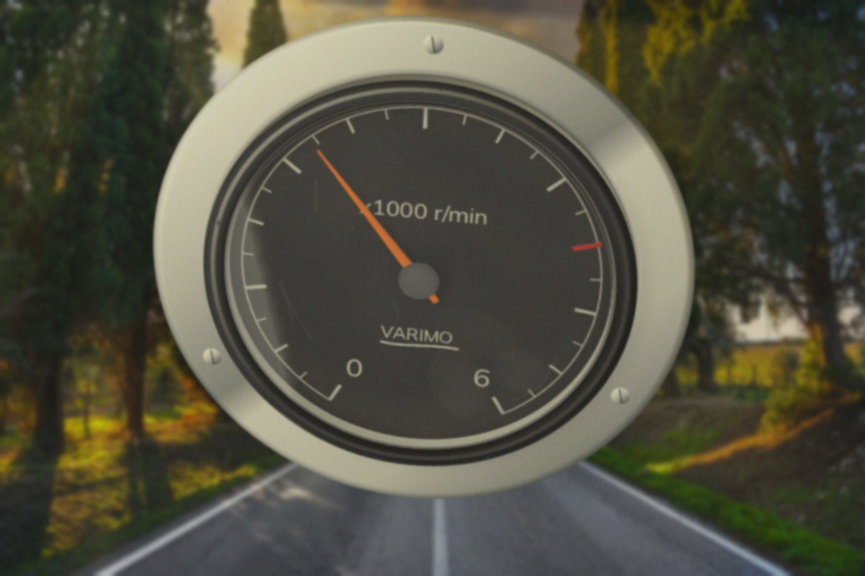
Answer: value=2250 unit=rpm
